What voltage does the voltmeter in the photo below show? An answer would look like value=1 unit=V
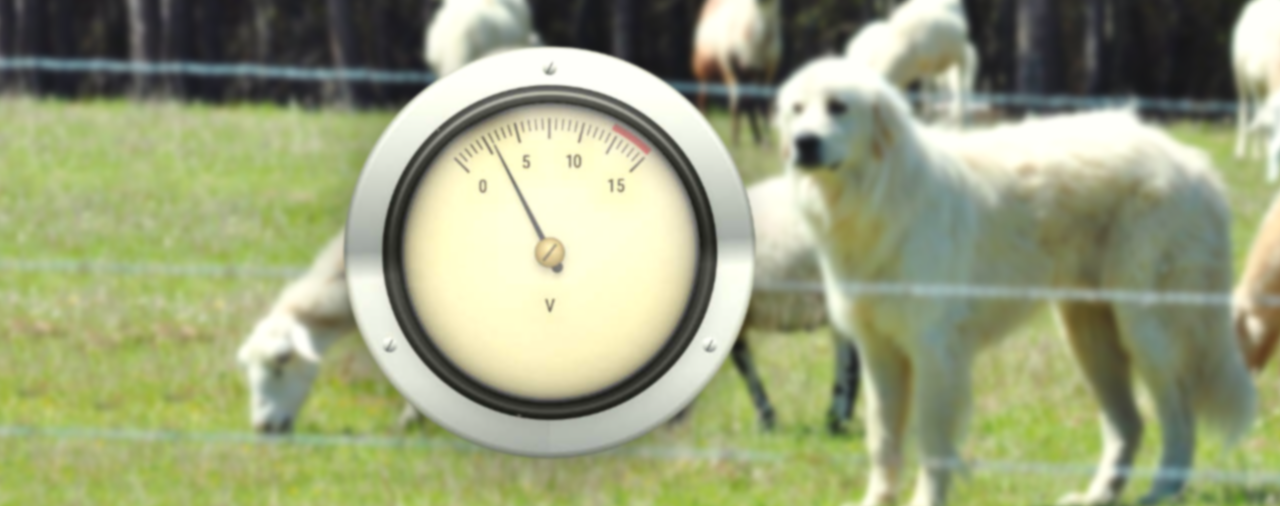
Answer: value=3 unit=V
